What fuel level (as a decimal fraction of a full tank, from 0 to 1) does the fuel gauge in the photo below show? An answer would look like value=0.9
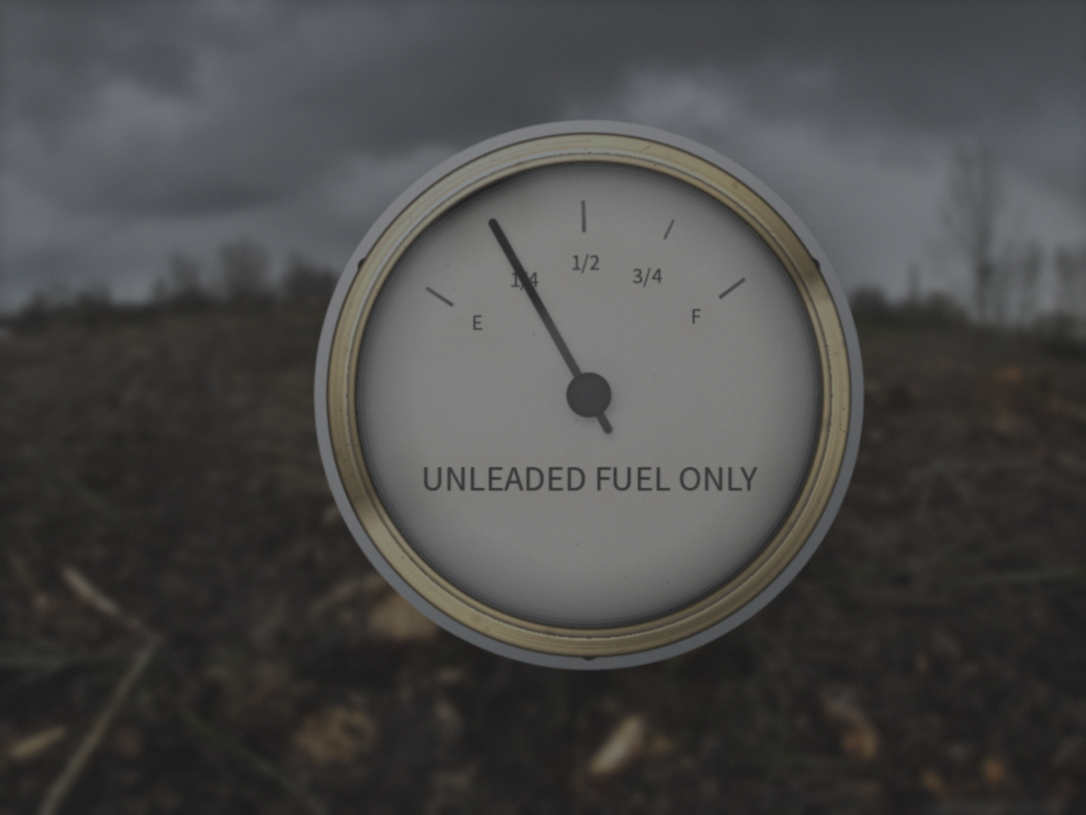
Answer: value=0.25
